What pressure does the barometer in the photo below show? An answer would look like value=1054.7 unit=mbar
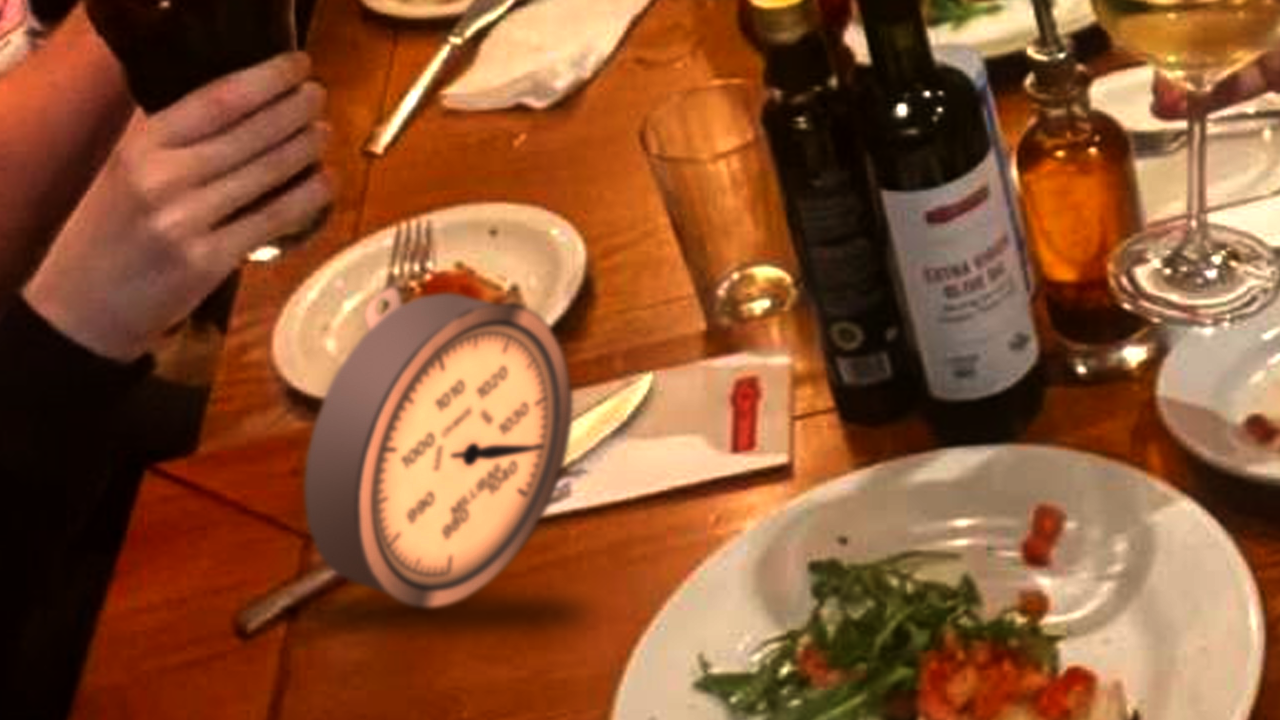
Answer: value=1035 unit=mbar
